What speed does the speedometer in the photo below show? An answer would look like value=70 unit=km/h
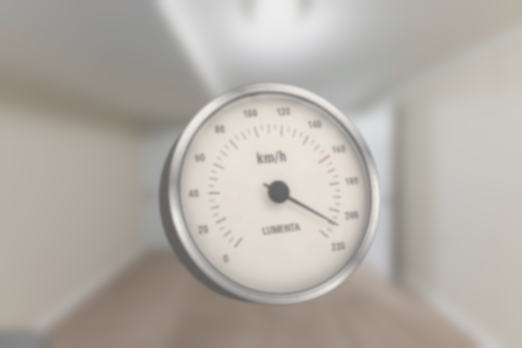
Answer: value=210 unit=km/h
